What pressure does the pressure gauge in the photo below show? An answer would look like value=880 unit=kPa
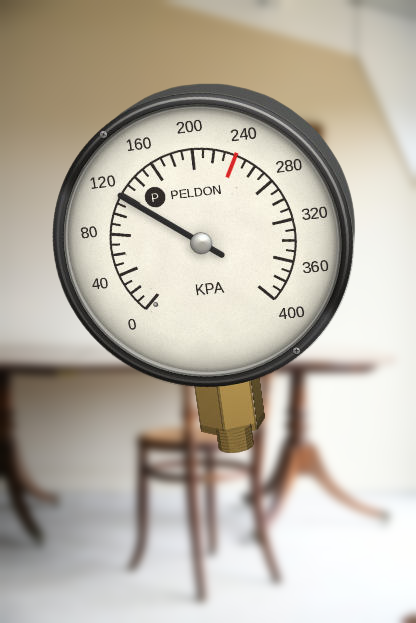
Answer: value=120 unit=kPa
